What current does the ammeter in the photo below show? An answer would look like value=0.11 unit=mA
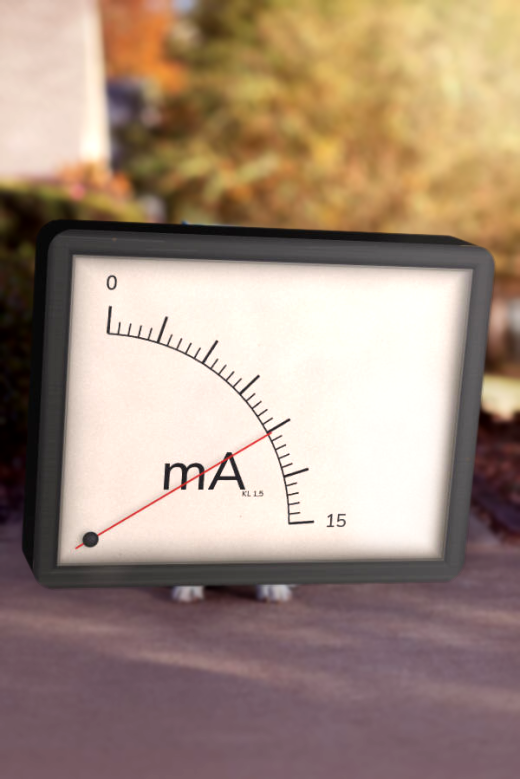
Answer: value=10 unit=mA
